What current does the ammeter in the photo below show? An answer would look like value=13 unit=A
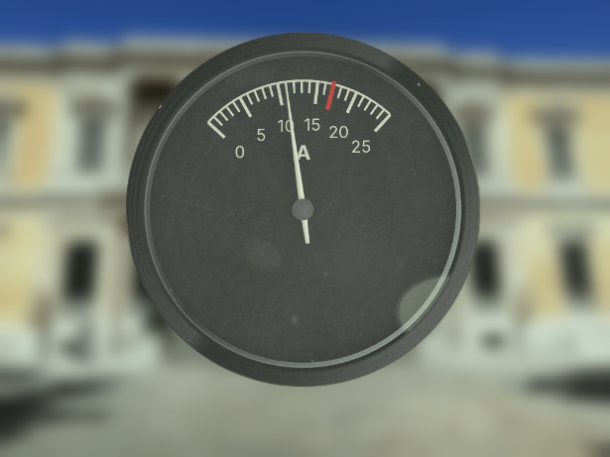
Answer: value=11 unit=A
